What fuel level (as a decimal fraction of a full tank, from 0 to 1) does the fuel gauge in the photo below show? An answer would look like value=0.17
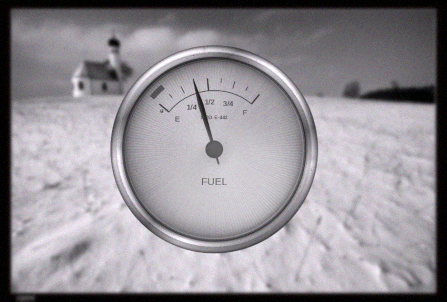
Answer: value=0.375
